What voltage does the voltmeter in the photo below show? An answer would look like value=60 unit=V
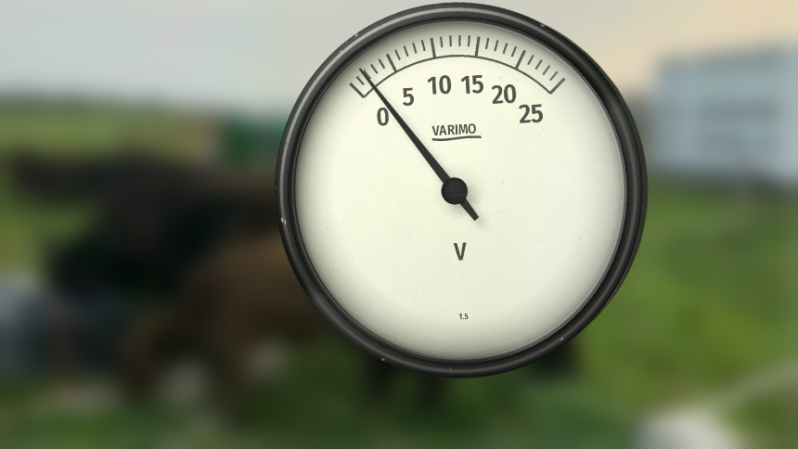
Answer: value=2 unit=V
